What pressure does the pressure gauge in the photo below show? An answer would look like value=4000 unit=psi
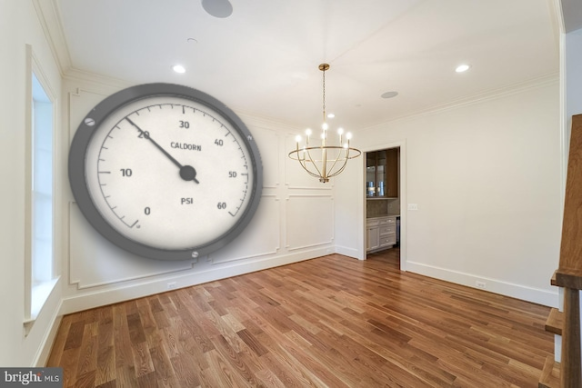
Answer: value=20 unit=psi
